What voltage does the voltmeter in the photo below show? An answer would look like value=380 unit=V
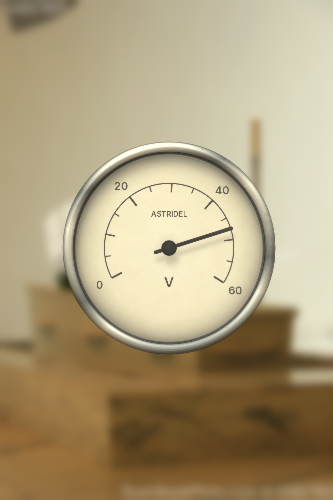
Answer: value=47.5 unit=V
